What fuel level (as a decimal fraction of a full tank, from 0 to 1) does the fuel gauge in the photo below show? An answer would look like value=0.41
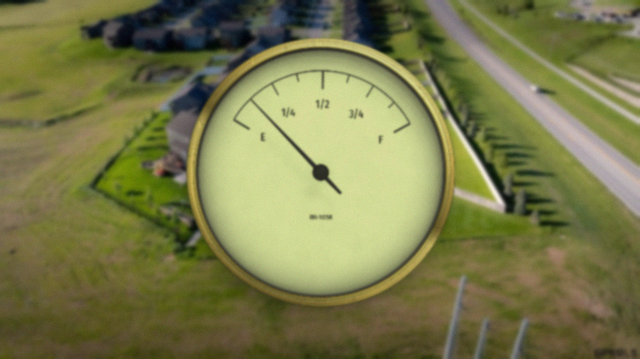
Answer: value=0.125
